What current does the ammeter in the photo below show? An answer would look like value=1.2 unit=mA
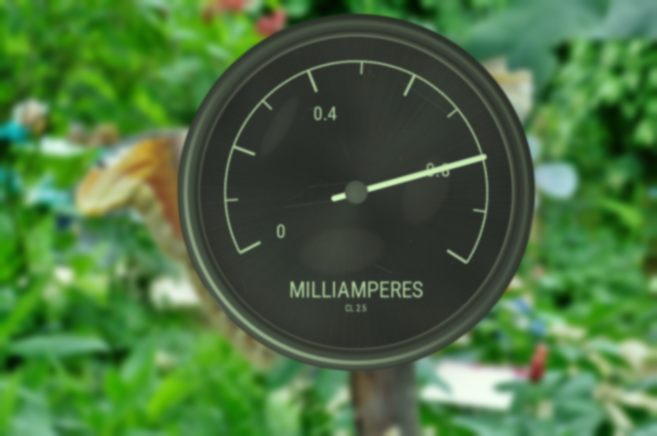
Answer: value=0.8 unit=mA
